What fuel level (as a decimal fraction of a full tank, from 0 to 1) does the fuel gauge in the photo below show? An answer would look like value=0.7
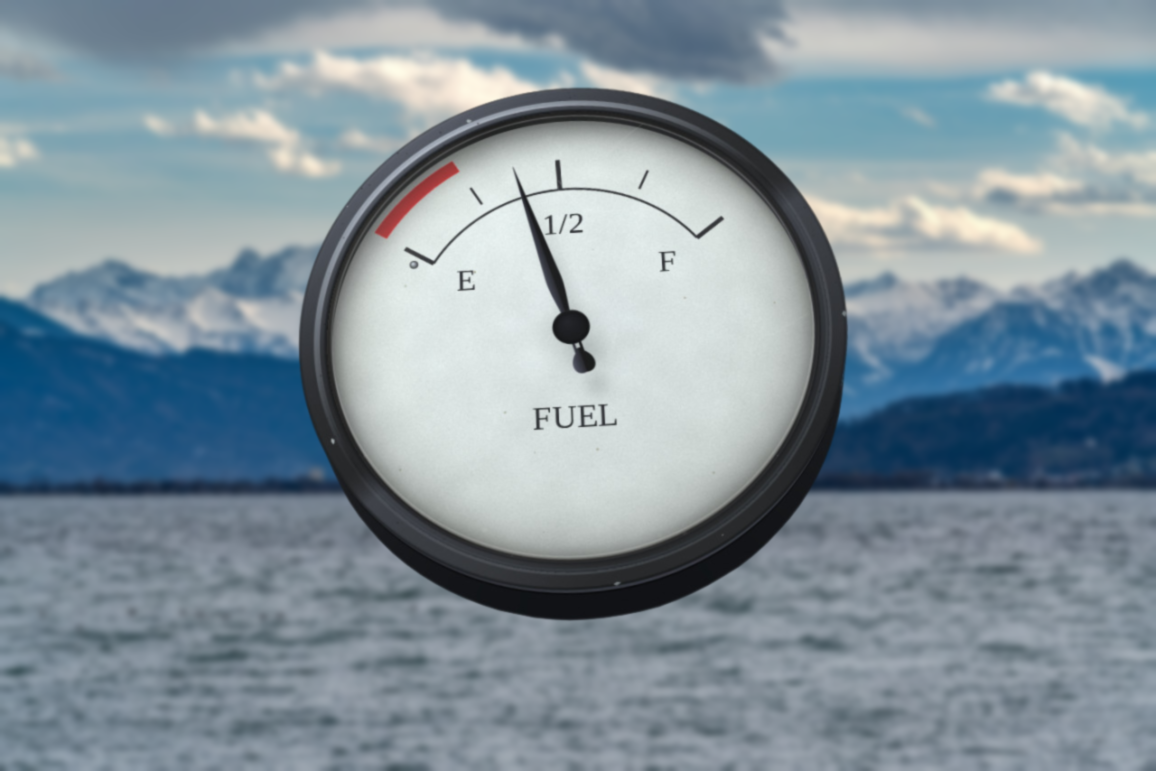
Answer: value=0.375
